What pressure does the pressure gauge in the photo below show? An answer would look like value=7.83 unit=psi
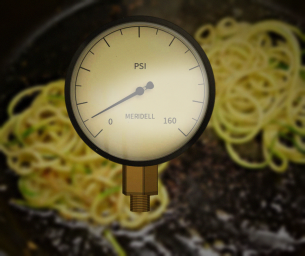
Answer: value=10 unit=psi
